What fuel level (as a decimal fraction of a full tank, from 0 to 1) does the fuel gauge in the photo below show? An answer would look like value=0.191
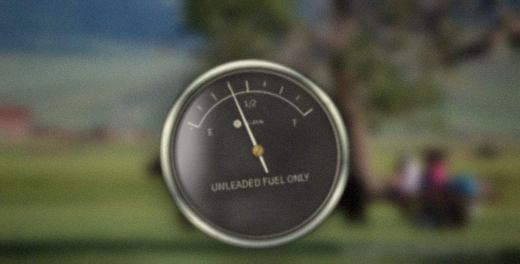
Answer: value=0.375
